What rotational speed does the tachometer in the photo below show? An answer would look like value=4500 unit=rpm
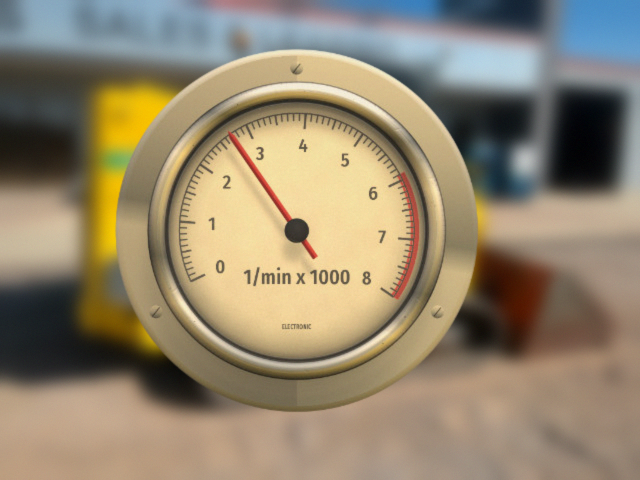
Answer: value=2700 unit=rpm
